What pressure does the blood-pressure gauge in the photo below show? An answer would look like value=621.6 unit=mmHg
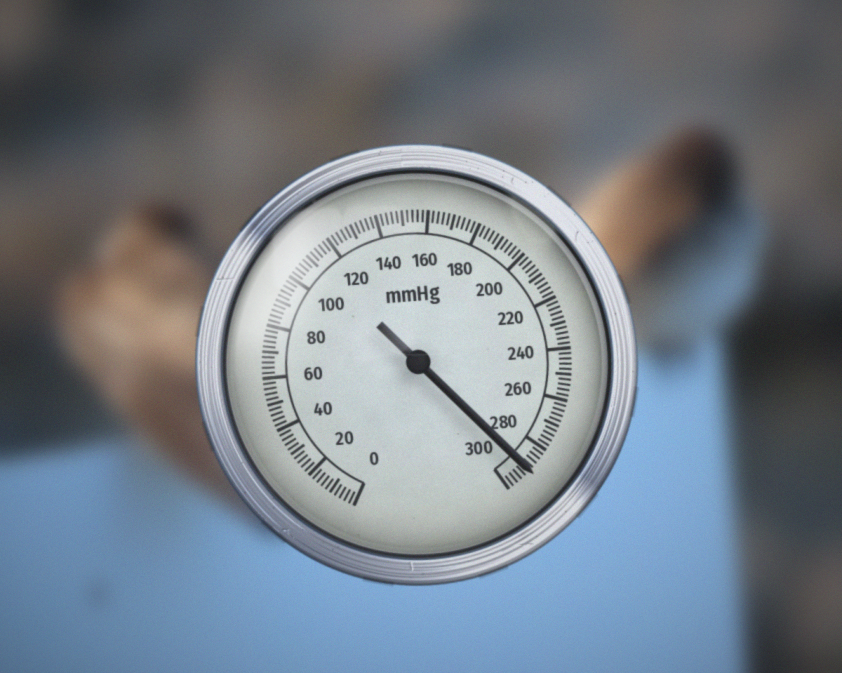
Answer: value=290 unit=mmHg
